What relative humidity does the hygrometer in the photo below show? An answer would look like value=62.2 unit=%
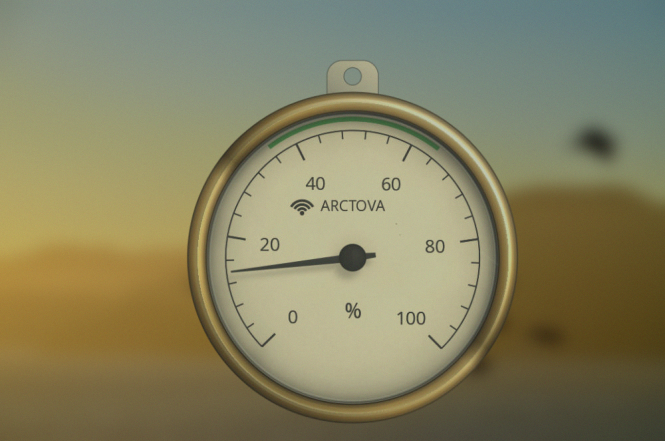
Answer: value=14 unit=%
